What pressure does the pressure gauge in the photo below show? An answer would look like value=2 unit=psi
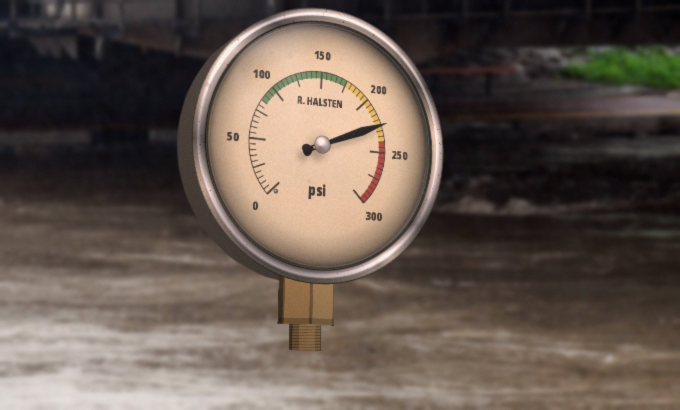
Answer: value=225 unit=psi
